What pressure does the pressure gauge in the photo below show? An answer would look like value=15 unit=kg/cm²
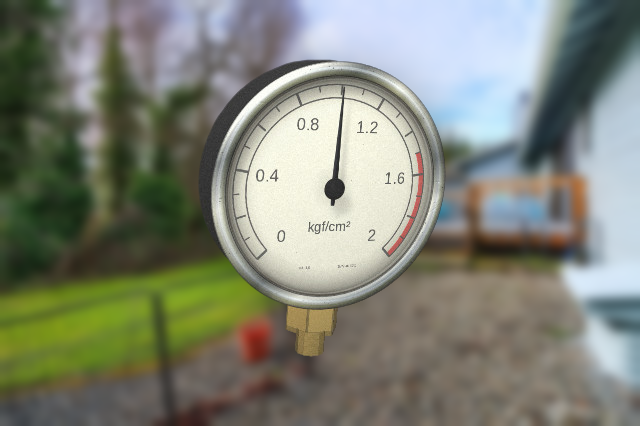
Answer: value=1 unit=kg/cm²
